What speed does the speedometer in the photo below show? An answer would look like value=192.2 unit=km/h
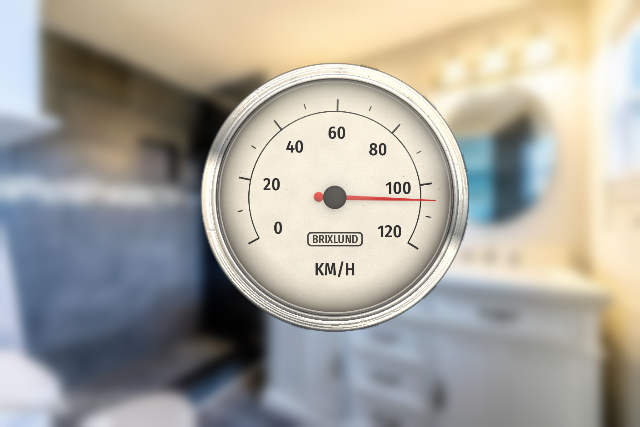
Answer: value=105 unit=km/h
